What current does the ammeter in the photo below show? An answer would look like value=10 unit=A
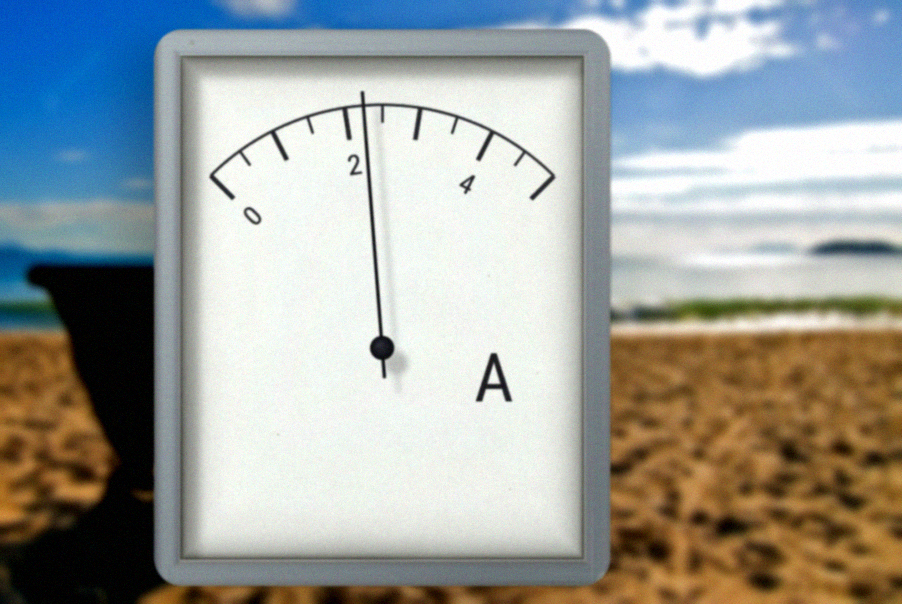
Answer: value=2.25 unit=A
